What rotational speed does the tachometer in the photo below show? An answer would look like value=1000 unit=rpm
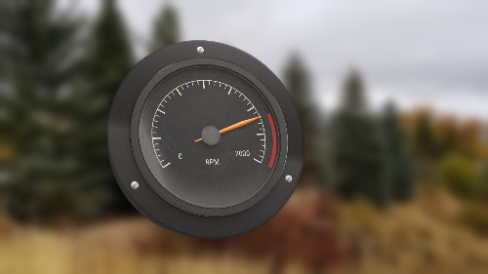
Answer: value=1600 unit=rpm
